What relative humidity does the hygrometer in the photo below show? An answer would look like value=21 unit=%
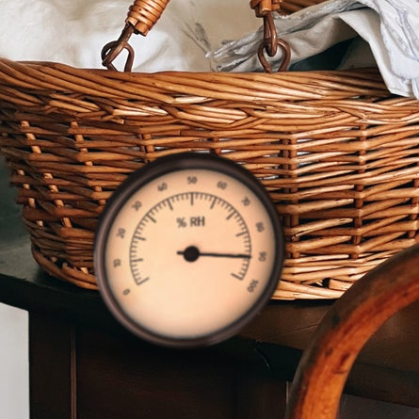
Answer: value=90 unit=%
